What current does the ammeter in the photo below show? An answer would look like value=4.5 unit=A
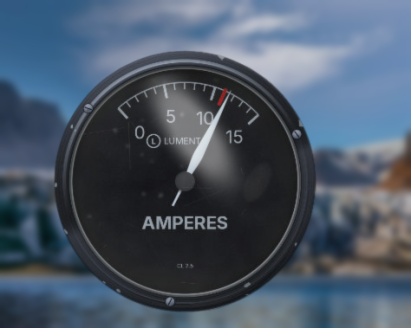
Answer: value=11.5 unit=A
